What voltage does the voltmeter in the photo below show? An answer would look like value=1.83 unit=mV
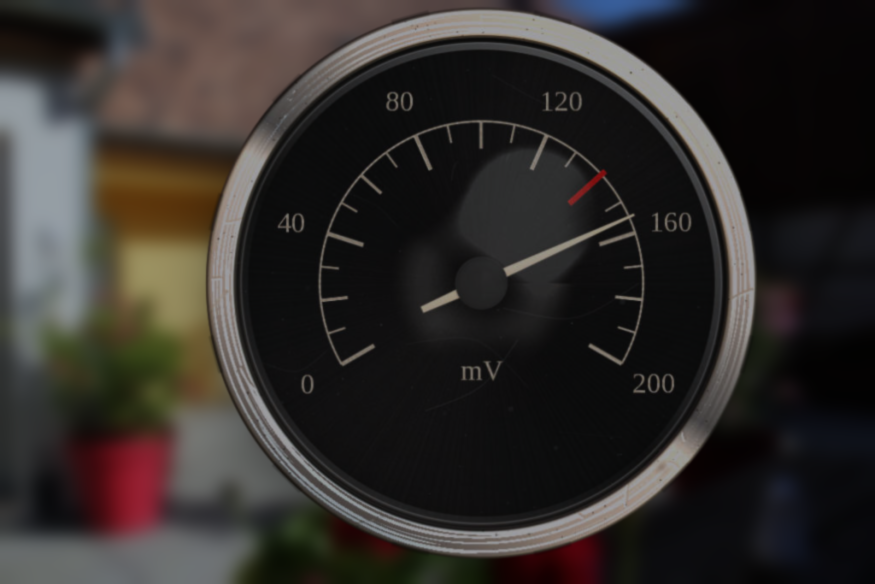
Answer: value=155 unit=mV
